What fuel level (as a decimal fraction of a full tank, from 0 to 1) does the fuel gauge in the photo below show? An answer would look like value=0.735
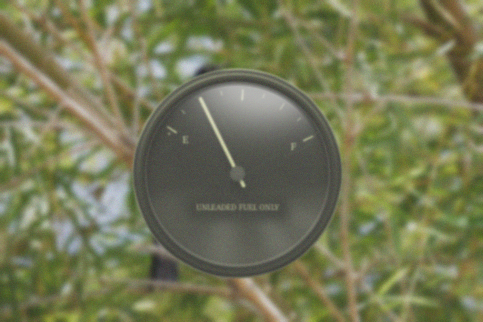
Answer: value=0.25
